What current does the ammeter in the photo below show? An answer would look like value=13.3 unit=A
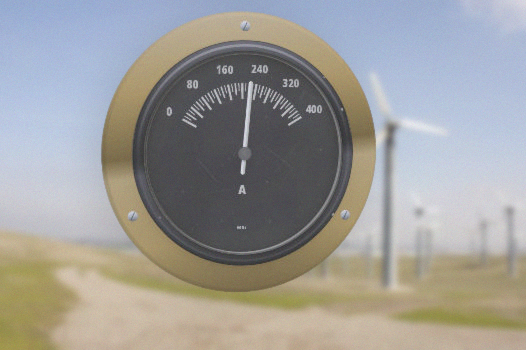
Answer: value=220 unit=A
